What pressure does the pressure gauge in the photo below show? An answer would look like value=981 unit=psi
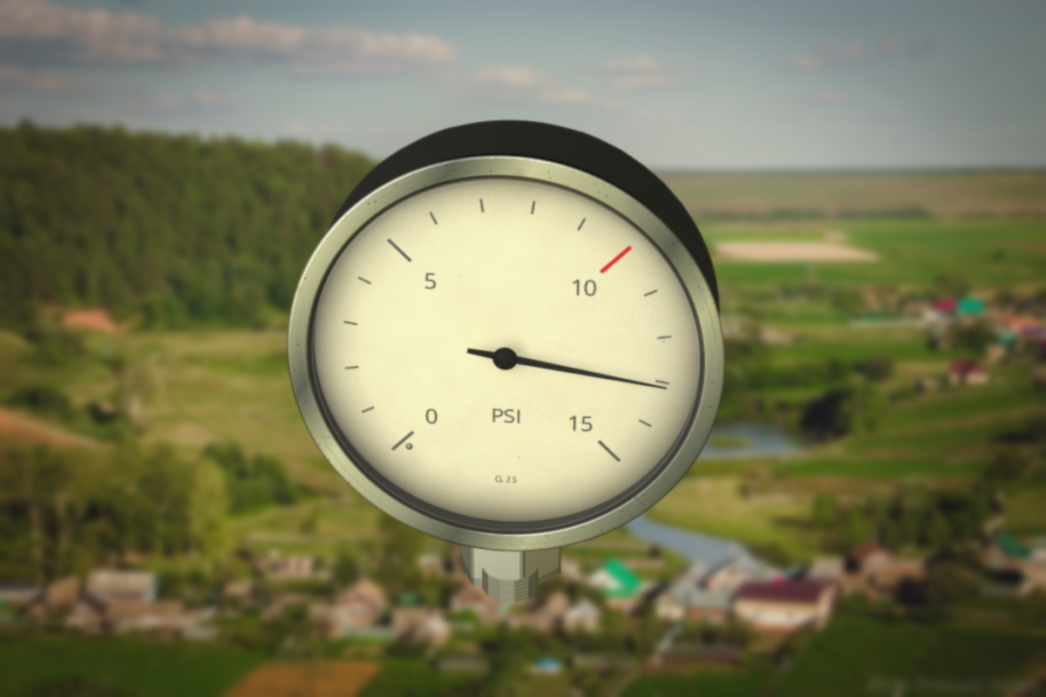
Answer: value=13 unit=psi
